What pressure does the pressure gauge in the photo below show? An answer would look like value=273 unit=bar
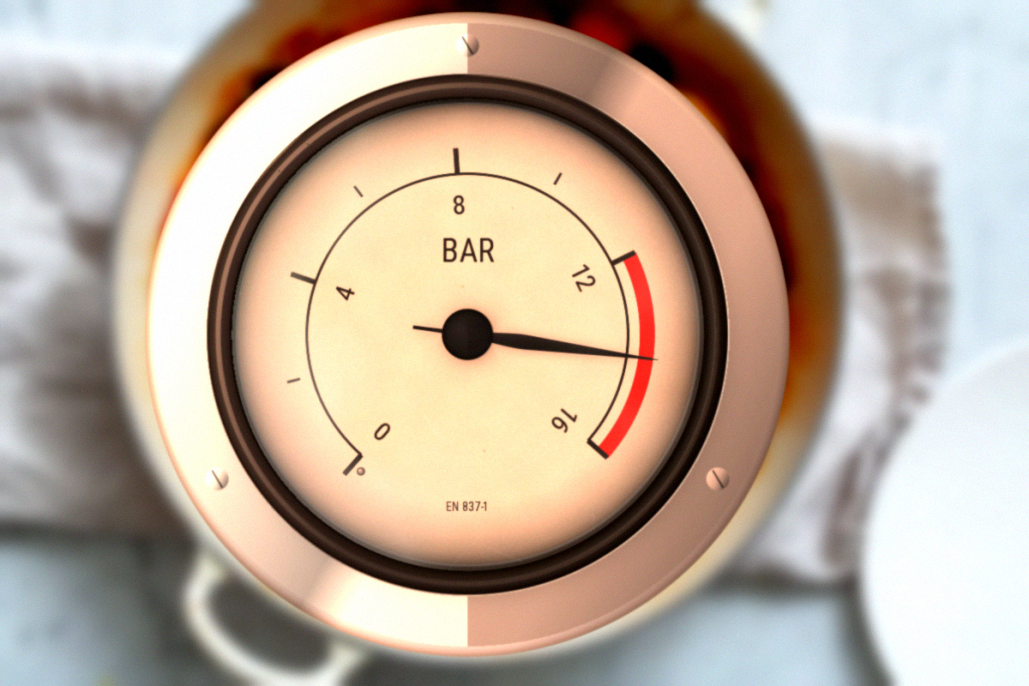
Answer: value=14 unit=bar
